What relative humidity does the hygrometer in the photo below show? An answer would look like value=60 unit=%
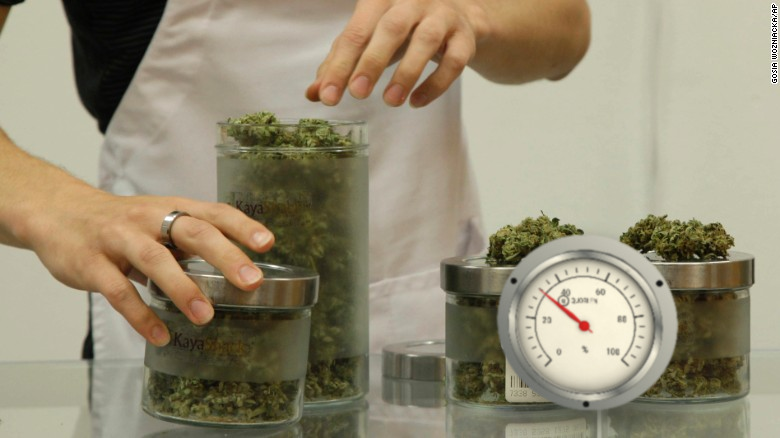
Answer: value=32 unit=%
